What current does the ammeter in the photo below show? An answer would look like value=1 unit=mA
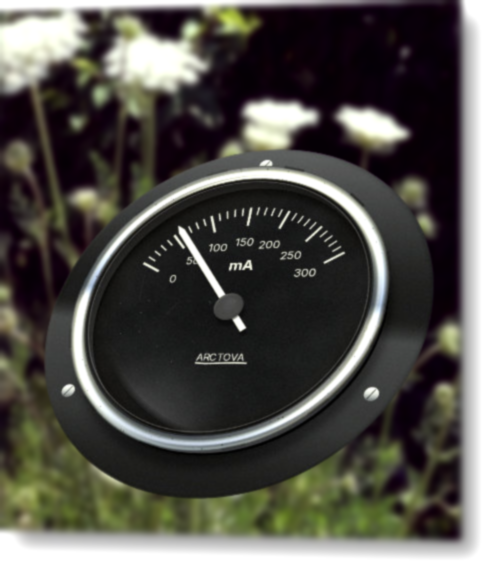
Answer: value=60 unit=mA
